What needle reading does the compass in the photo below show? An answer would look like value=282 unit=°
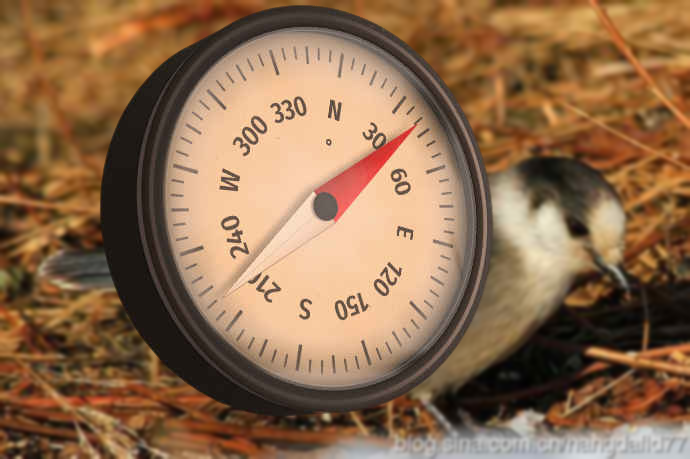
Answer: value=40 unit=°
